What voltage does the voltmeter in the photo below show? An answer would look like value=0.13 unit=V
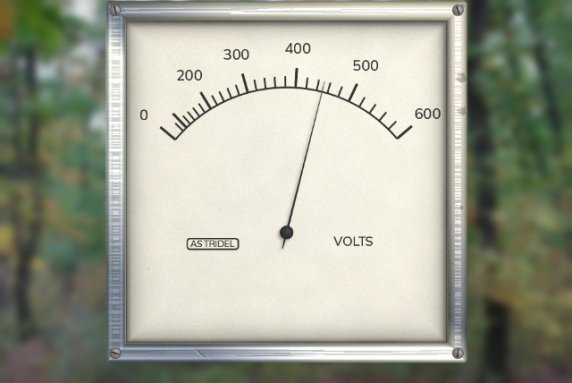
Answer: value=450 unit=V
